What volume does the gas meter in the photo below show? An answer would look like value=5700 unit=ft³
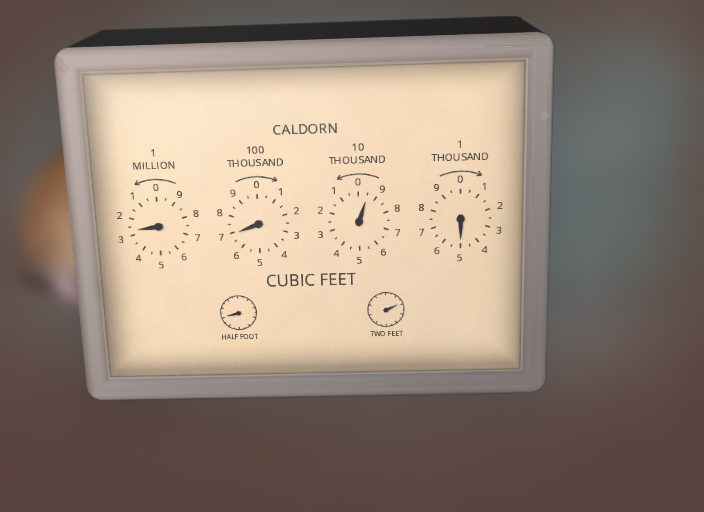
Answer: value=269500 unit=ft³
